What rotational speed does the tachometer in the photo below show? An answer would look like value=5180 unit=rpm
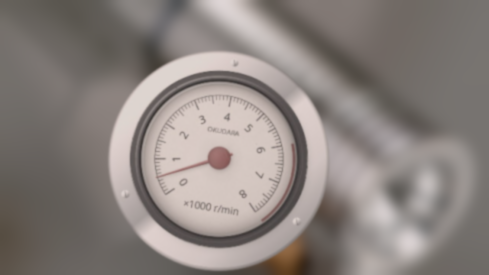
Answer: value=500 unit=rpm
